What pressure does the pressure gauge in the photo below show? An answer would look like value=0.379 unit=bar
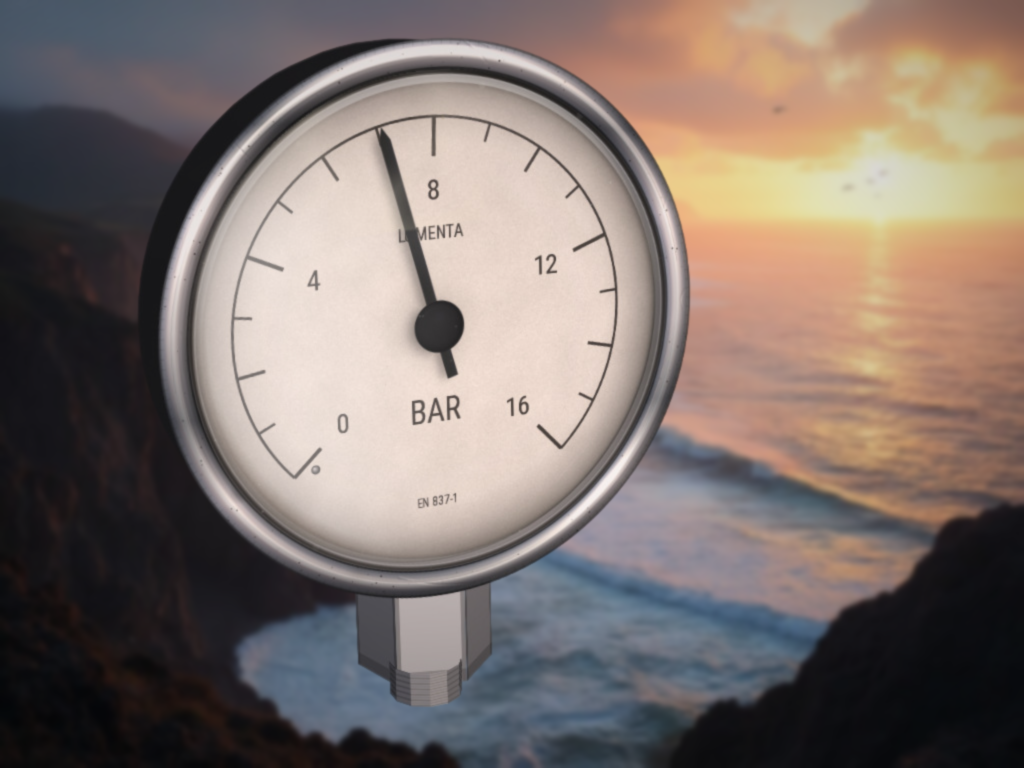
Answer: value=7 unit=bar
